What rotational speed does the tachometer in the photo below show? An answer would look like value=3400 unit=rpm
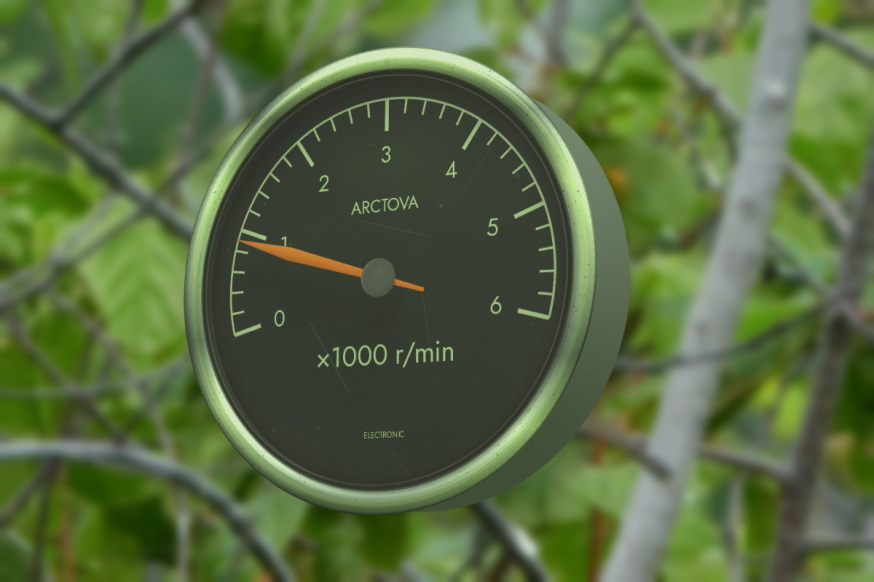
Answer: value=900 unit=rpm
